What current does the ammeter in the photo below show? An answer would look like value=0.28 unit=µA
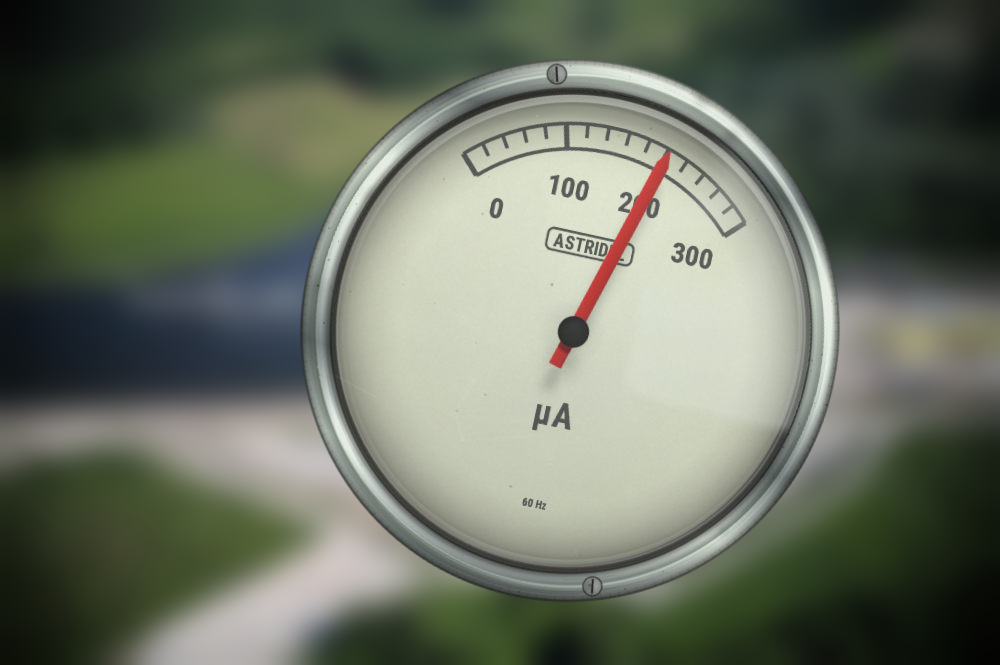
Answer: value=200 unit=µA
